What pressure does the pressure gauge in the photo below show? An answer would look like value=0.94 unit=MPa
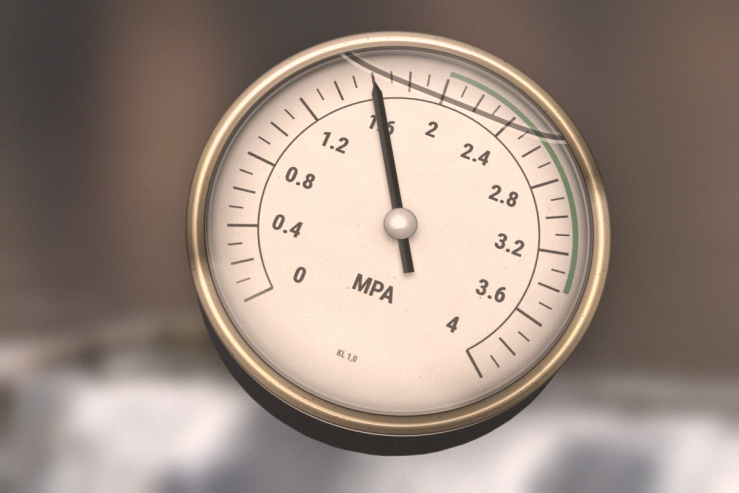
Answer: value=1.6 unit=MPa
